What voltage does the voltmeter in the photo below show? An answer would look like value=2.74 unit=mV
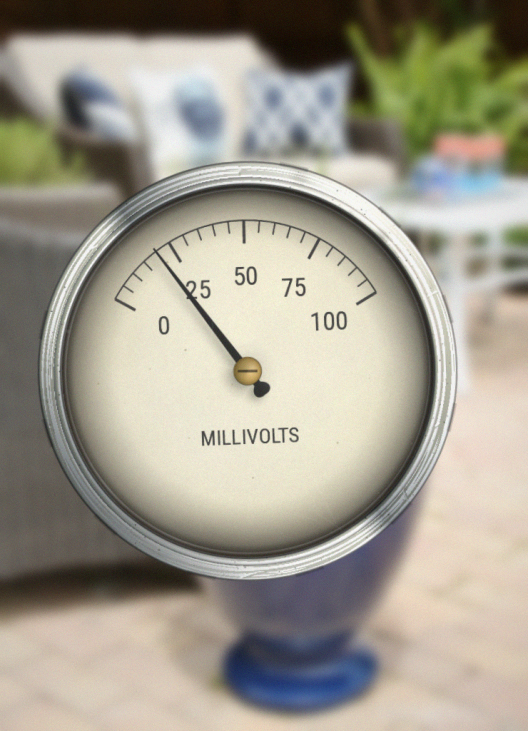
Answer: value=20 unit=mV
